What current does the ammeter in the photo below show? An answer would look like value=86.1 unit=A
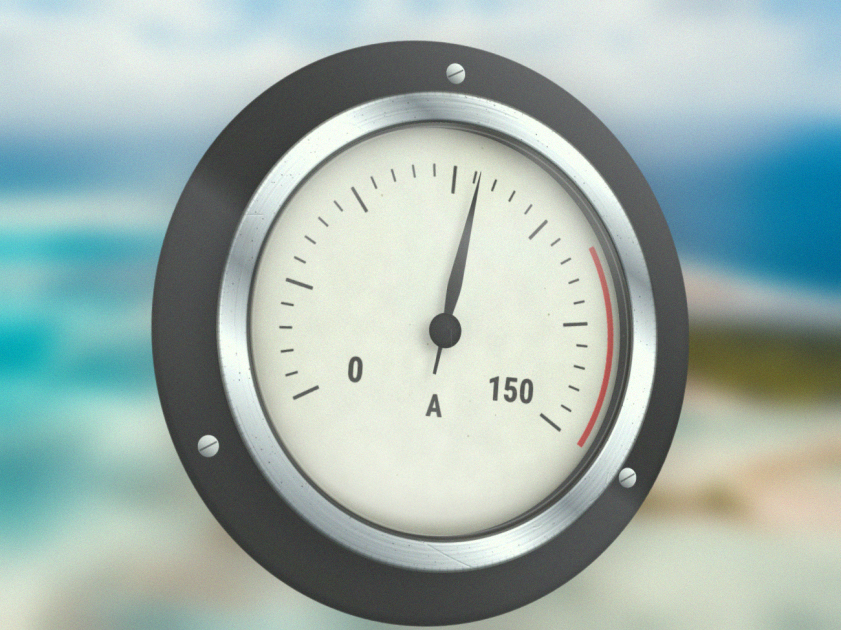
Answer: value=80 unit=A
